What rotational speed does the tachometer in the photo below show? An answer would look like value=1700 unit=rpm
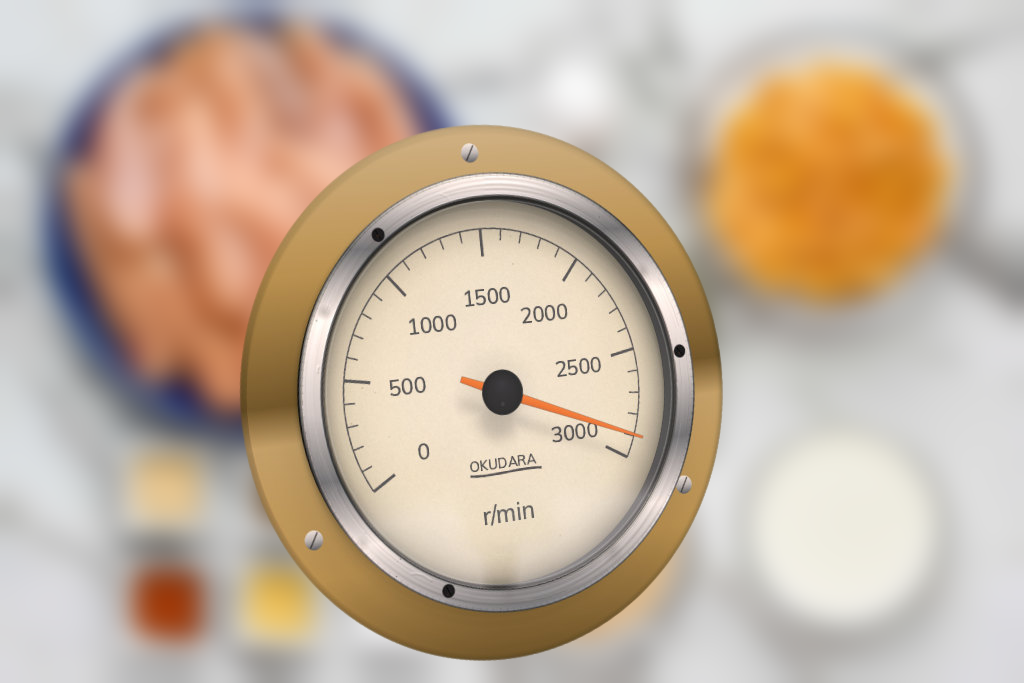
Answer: value=2900 unit=rpm
